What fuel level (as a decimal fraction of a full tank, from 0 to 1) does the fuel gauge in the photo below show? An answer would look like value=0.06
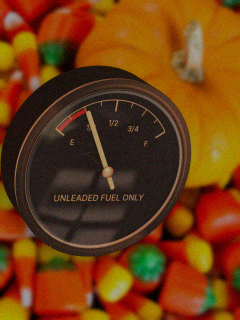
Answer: value=0.25
